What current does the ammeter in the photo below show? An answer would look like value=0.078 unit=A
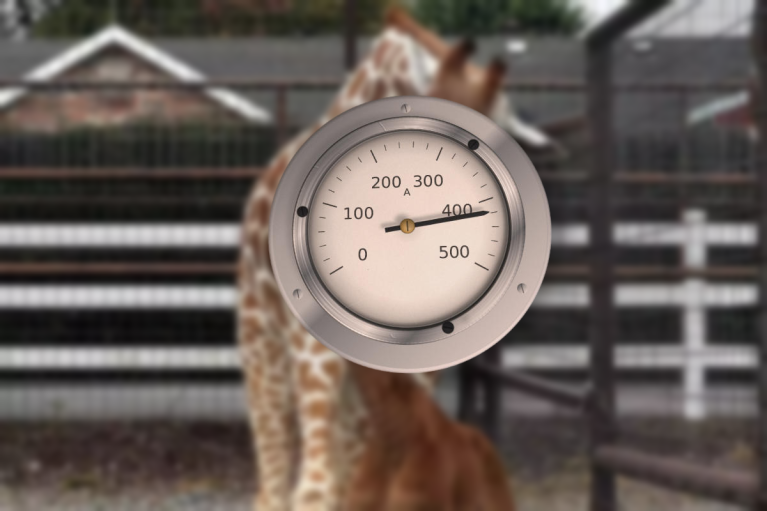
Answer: value=420 unit=A
